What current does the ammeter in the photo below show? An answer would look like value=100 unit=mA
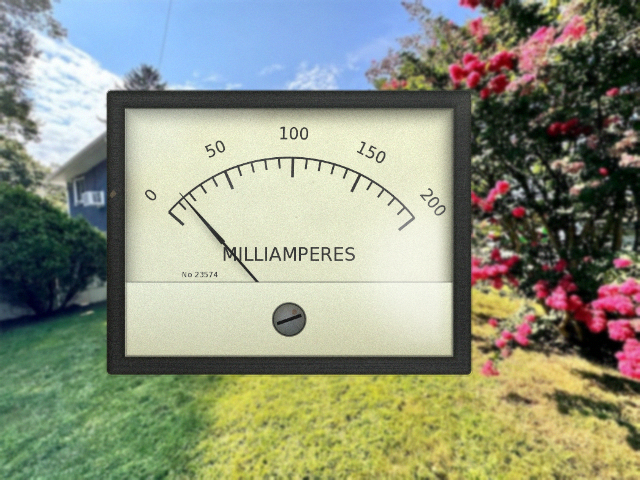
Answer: value=15 unit=mA
